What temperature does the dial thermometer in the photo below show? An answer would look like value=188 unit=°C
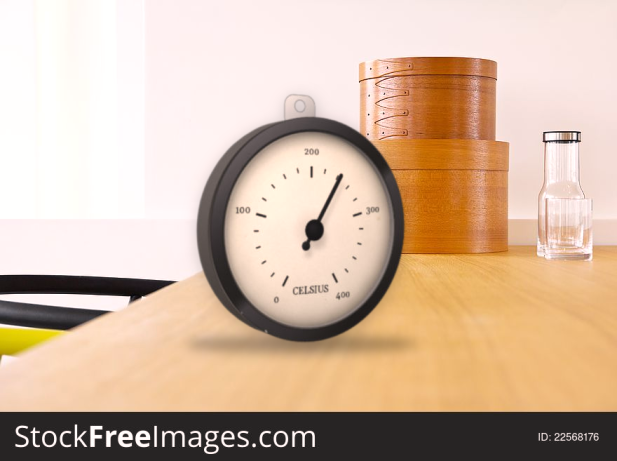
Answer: value=240 unit=°C
